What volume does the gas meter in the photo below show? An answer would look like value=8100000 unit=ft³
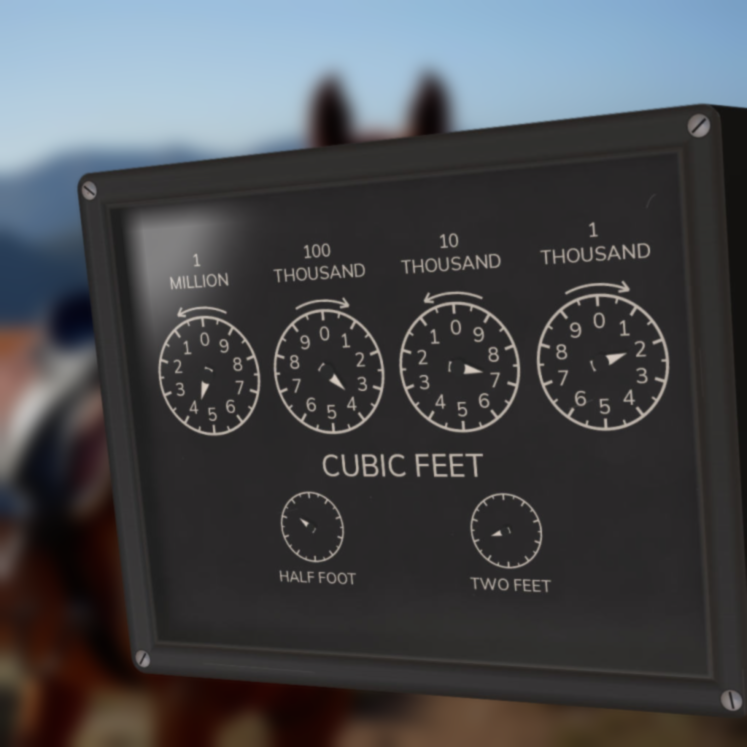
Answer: value=437200 unit=ft³
